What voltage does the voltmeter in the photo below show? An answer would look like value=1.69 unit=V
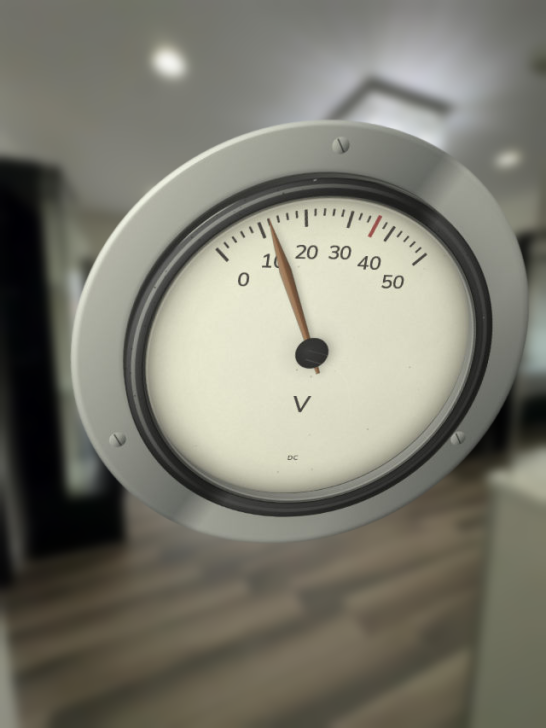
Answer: value=12 unit=V
